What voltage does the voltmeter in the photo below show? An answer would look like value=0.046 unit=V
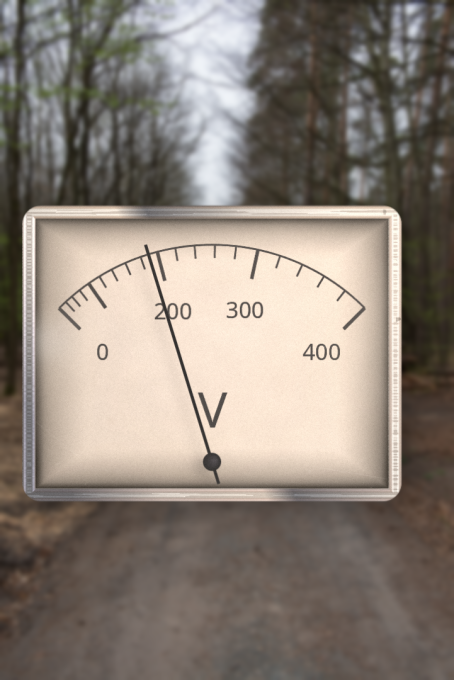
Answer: value=190 unit=V
